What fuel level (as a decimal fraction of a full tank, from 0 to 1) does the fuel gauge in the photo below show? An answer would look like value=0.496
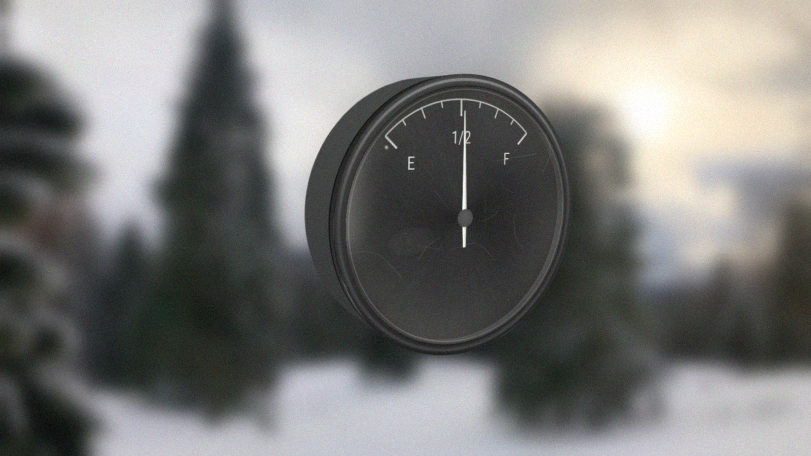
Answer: value=0.5
